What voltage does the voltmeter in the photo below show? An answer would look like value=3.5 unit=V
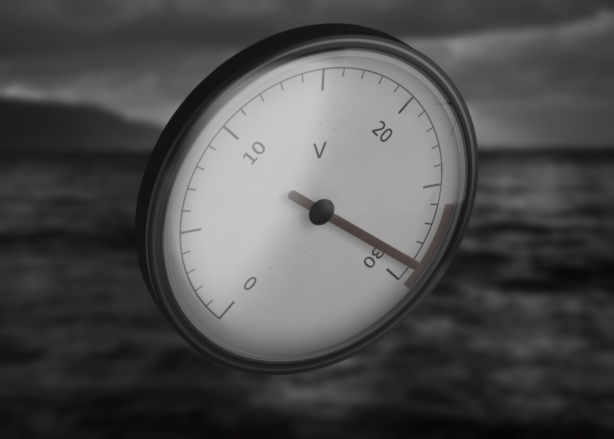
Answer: value=29 unit=V
